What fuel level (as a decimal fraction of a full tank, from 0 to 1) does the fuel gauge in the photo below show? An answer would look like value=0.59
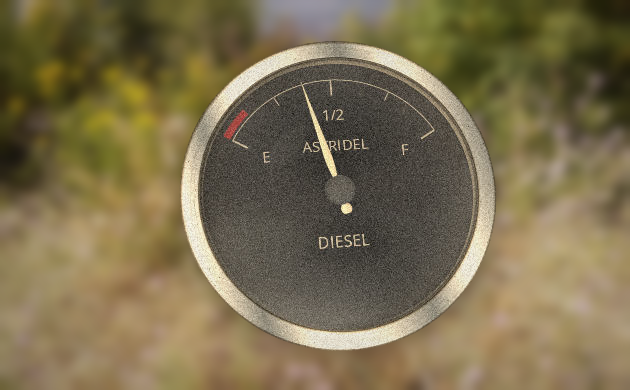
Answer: value=0.375
